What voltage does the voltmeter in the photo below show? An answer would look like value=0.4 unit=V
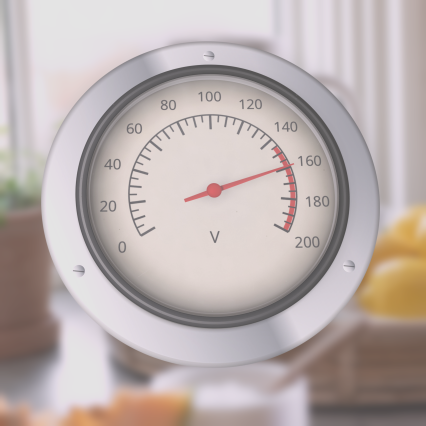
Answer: value=160 unit=V
